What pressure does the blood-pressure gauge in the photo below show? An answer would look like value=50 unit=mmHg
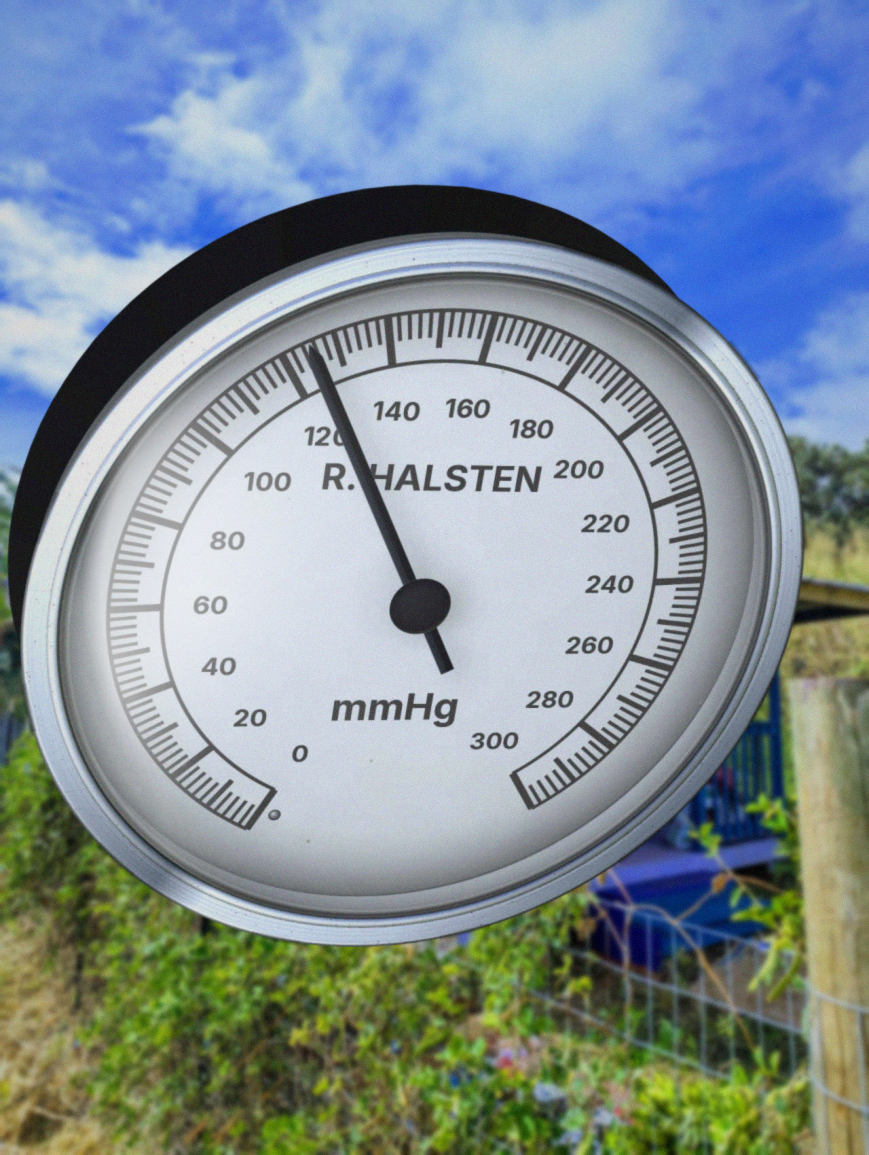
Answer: value=125 unit=mmHg
